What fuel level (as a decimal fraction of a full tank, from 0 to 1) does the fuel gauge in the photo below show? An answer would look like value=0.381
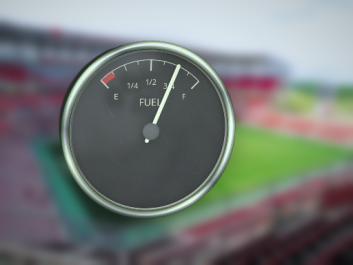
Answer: value=0.75
